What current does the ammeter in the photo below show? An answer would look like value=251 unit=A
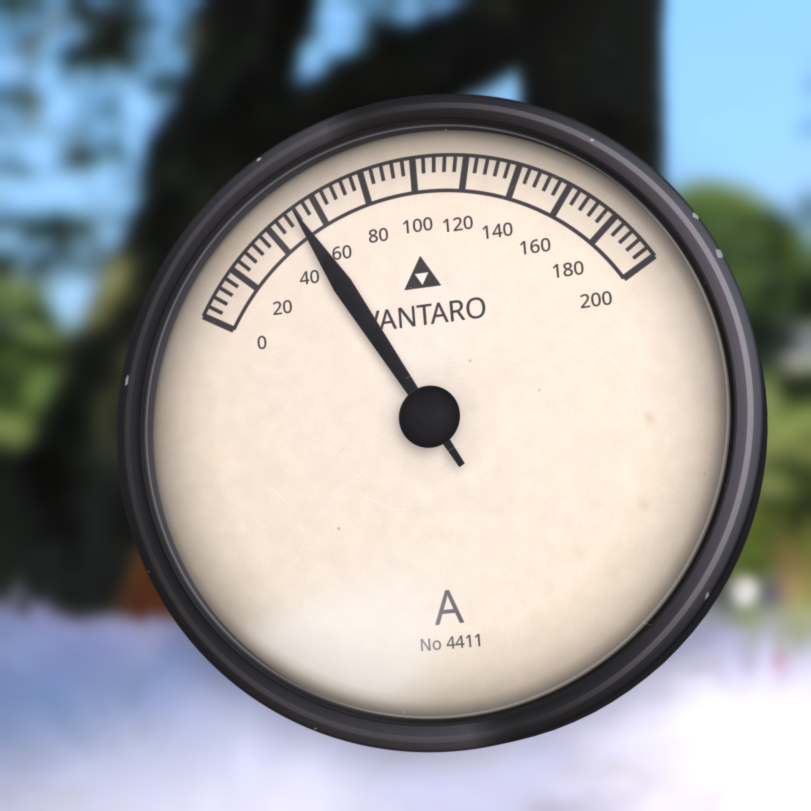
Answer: value=52 unit=A
